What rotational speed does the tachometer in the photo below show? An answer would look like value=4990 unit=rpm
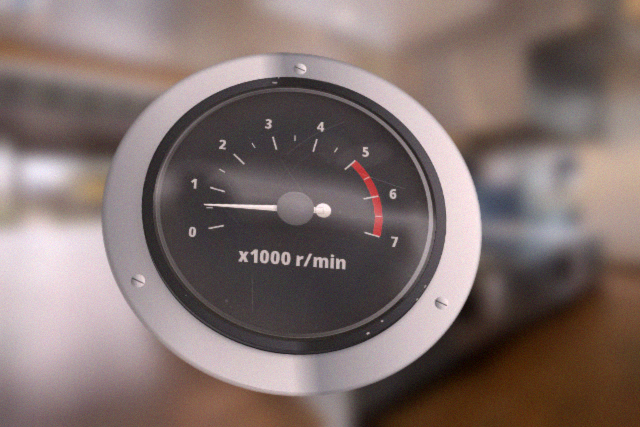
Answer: value=500 unit=rpm
